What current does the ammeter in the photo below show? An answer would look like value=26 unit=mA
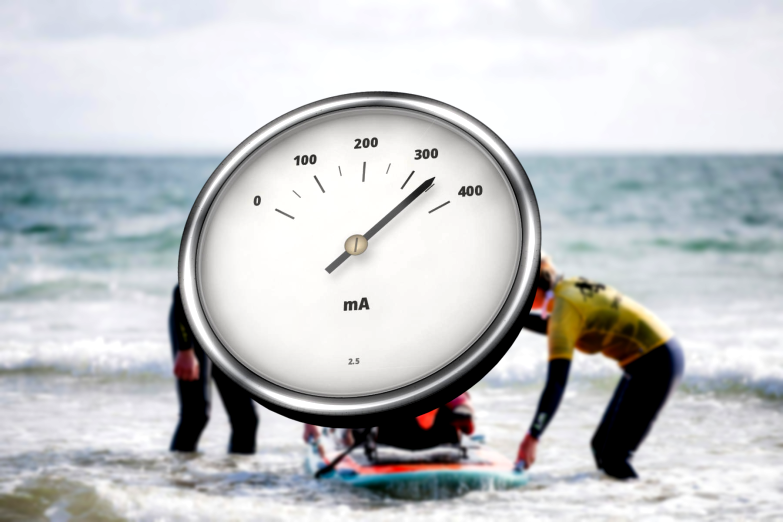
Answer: value=350 unit=mA
